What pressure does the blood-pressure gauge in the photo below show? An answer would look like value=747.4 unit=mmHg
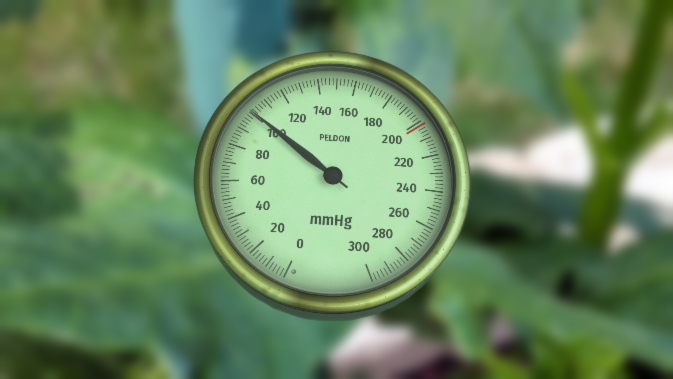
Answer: value=100 unit=mmHg
